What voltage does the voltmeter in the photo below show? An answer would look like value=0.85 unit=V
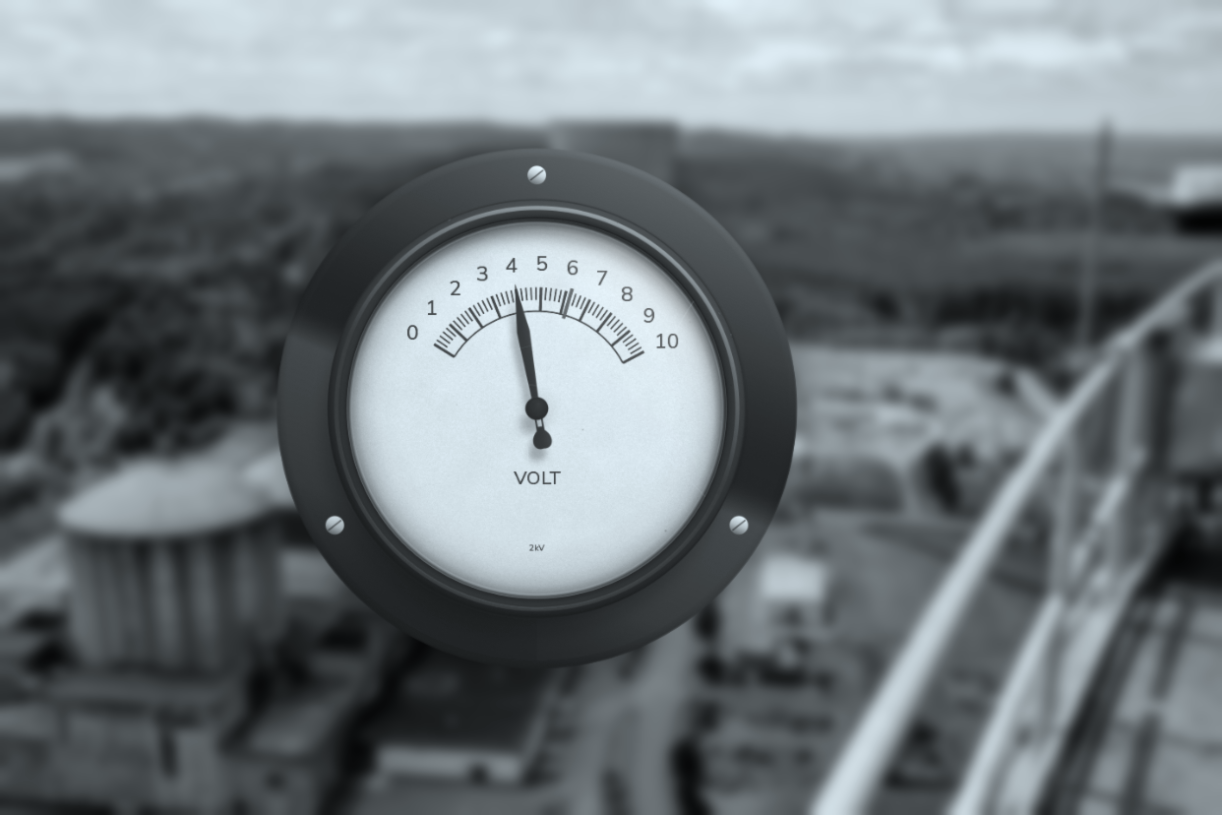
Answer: value=4 unit=V
